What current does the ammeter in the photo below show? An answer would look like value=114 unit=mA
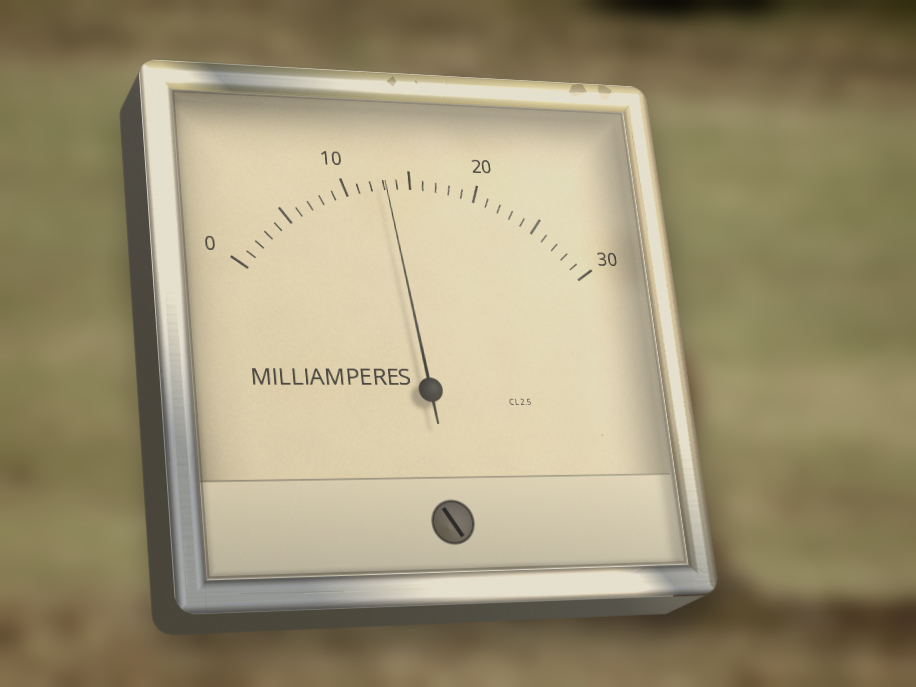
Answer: value=13 unit=mA
